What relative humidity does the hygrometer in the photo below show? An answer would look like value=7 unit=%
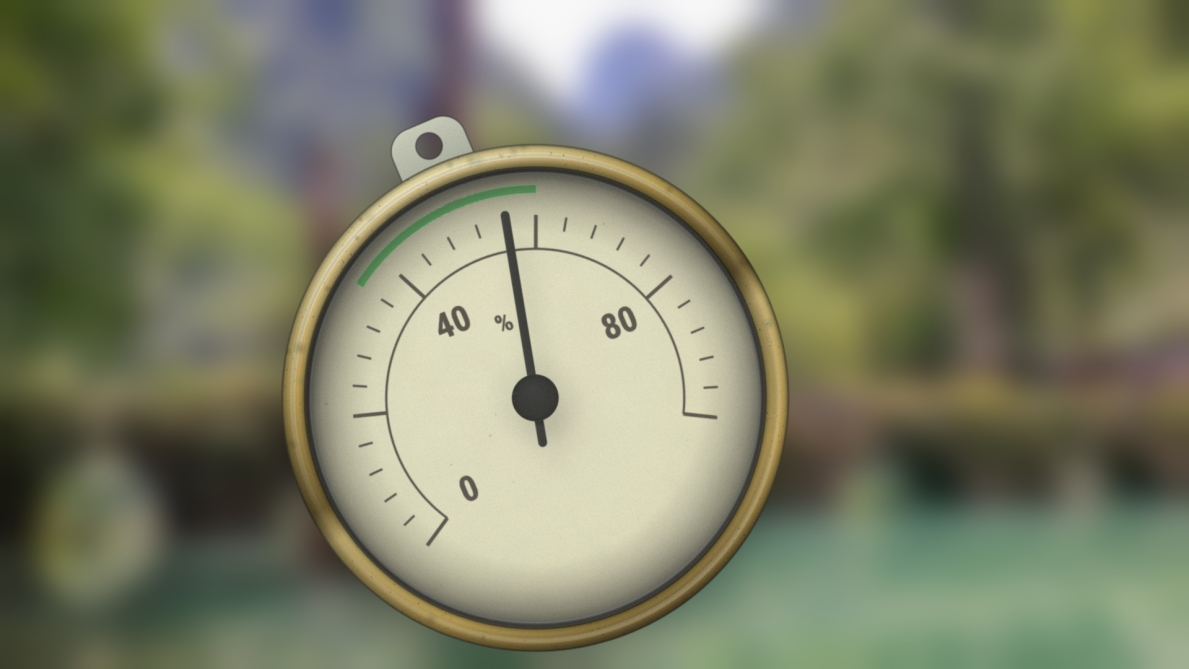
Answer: value=56 unit=%
